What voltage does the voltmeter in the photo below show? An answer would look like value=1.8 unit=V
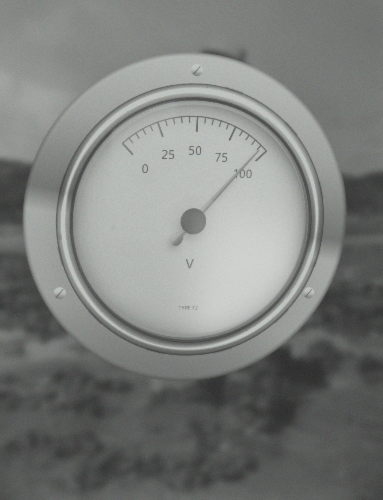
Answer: value=95 unit=V
